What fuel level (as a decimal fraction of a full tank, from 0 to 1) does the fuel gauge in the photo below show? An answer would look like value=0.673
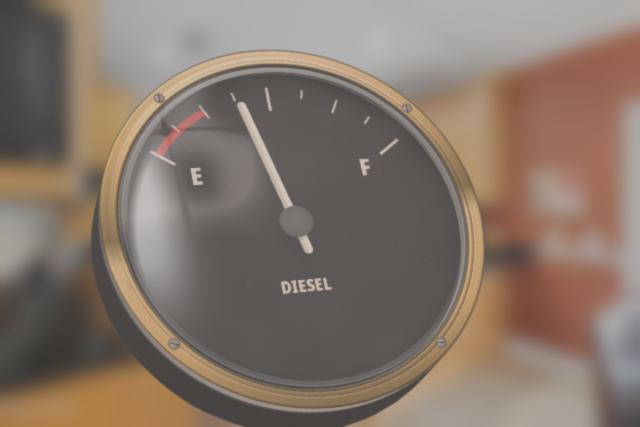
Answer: value=0.375
